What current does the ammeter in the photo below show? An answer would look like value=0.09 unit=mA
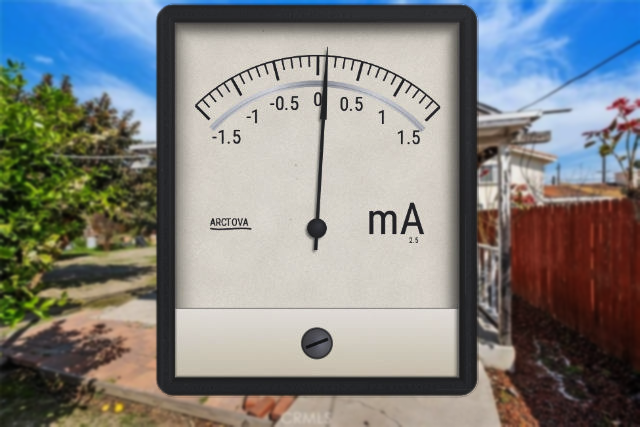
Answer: value=0.1 unit=mA
